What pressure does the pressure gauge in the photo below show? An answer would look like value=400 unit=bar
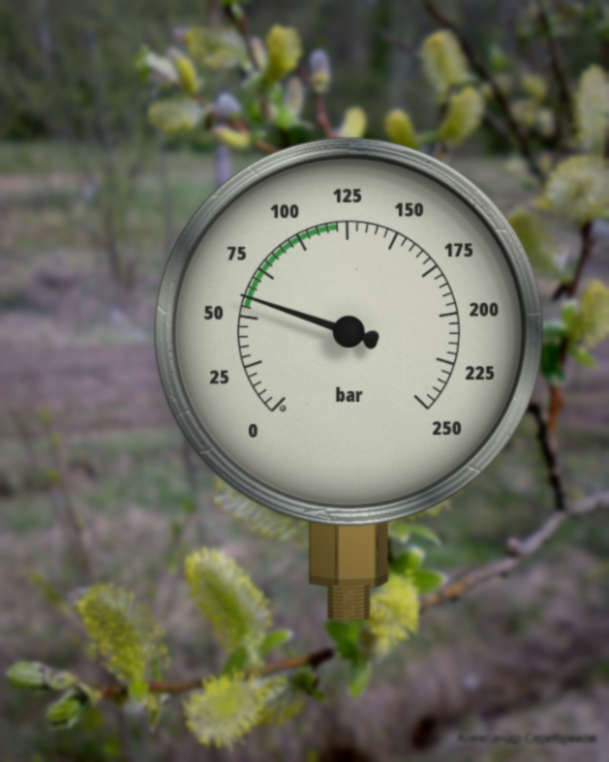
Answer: value=60 unit=bar
